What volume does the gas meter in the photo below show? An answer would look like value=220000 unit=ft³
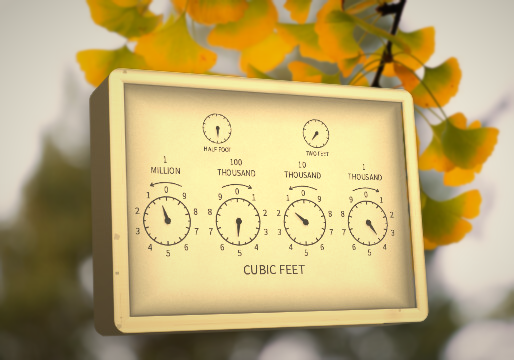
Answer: value=51400 unit=ft³
